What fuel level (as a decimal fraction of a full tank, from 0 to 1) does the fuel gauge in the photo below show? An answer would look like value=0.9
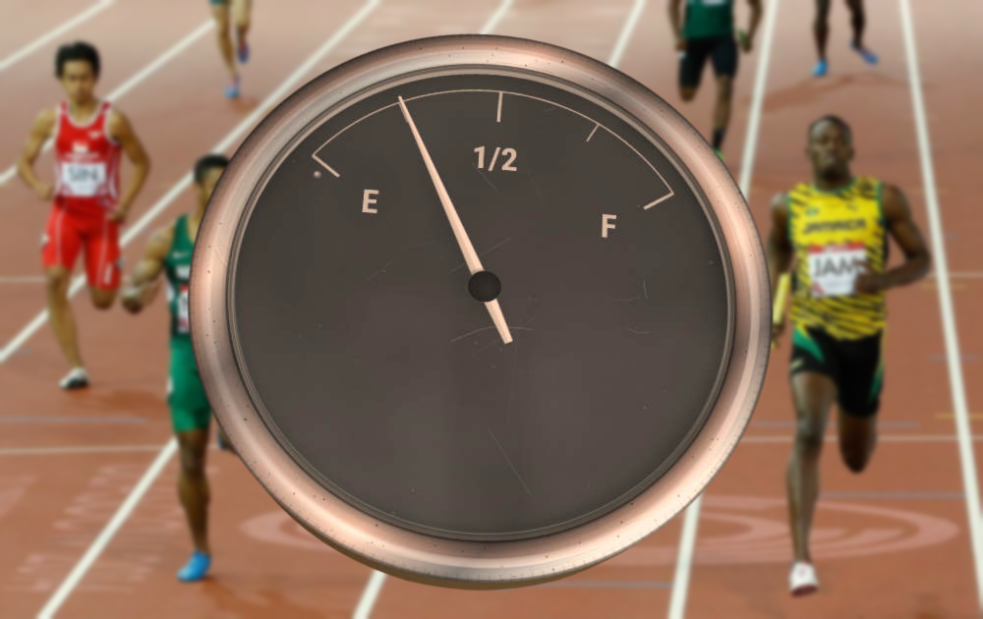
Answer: value=0.25
